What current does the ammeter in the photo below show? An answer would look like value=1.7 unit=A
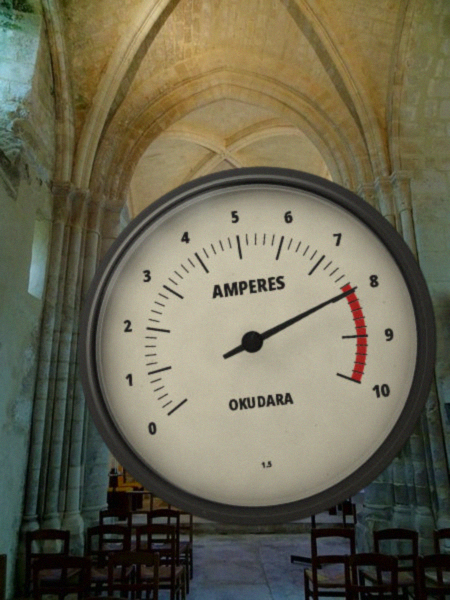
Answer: value=8 unit=A
